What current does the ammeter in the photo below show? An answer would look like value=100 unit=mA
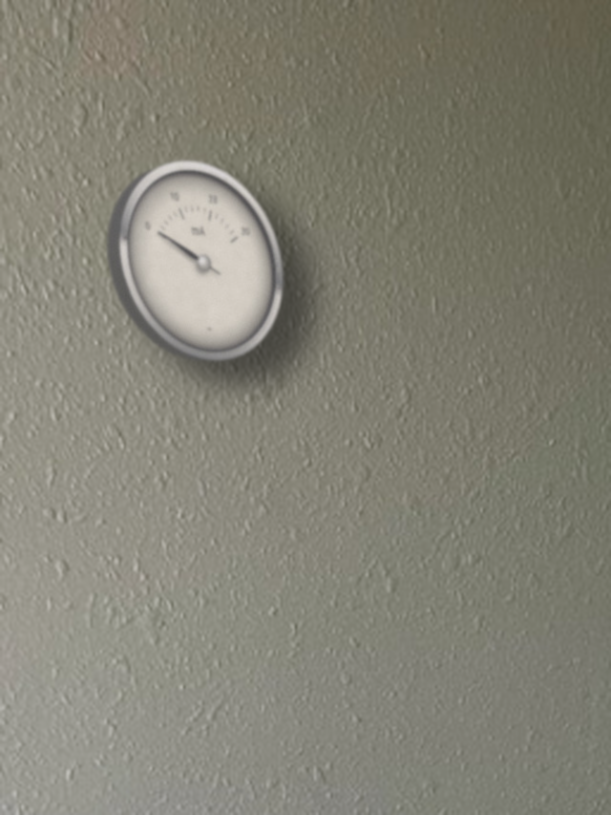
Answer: value=0 unit=mA
